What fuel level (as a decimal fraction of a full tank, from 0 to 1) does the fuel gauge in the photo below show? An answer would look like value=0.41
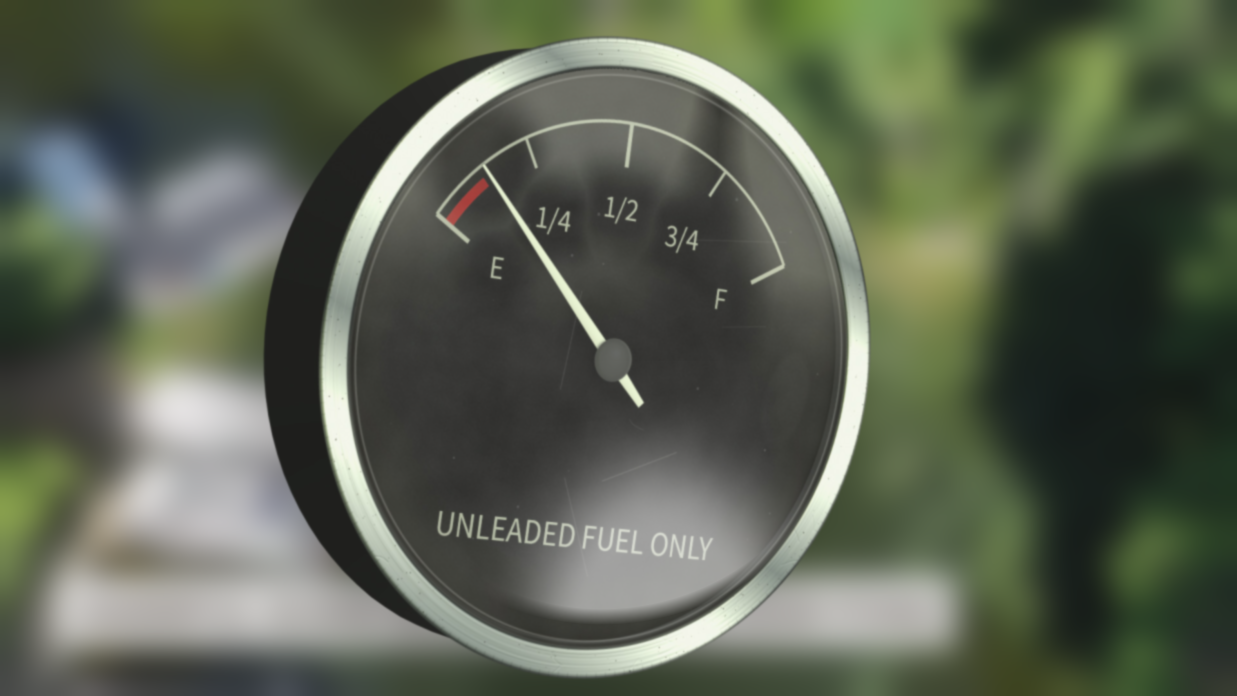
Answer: value=0.125
